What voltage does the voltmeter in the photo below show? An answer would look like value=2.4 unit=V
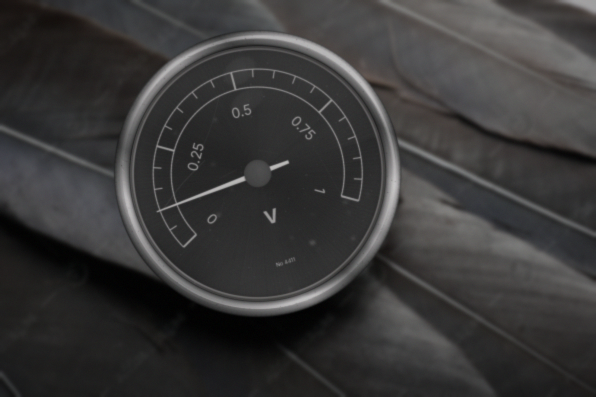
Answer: value=0.1 unit=V
